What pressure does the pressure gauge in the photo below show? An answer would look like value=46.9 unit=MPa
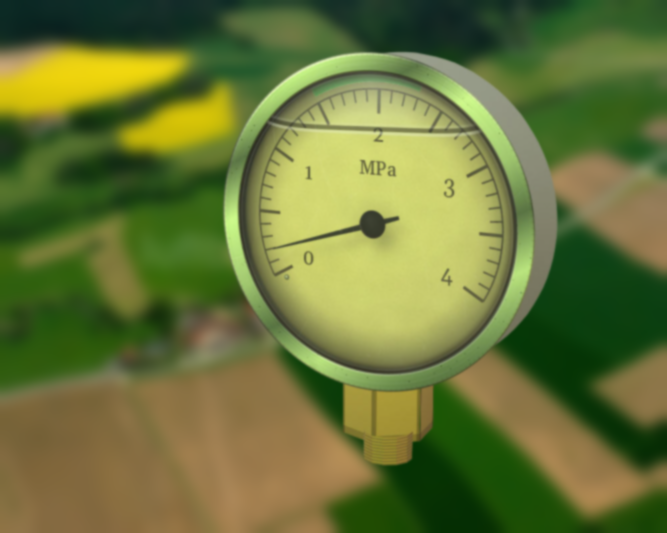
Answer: value=0.2 unit=MPa
